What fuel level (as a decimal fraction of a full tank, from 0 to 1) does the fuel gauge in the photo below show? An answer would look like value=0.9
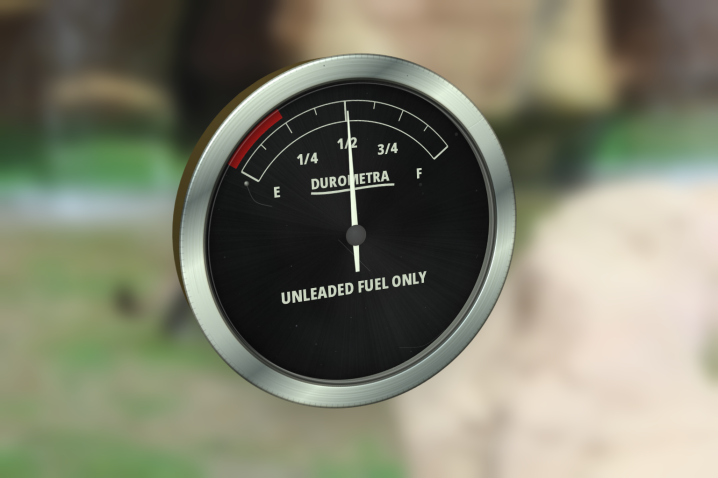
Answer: value=0.5
